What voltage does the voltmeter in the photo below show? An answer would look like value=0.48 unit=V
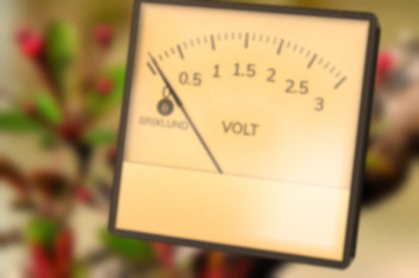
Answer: value=0.1 unit=V
